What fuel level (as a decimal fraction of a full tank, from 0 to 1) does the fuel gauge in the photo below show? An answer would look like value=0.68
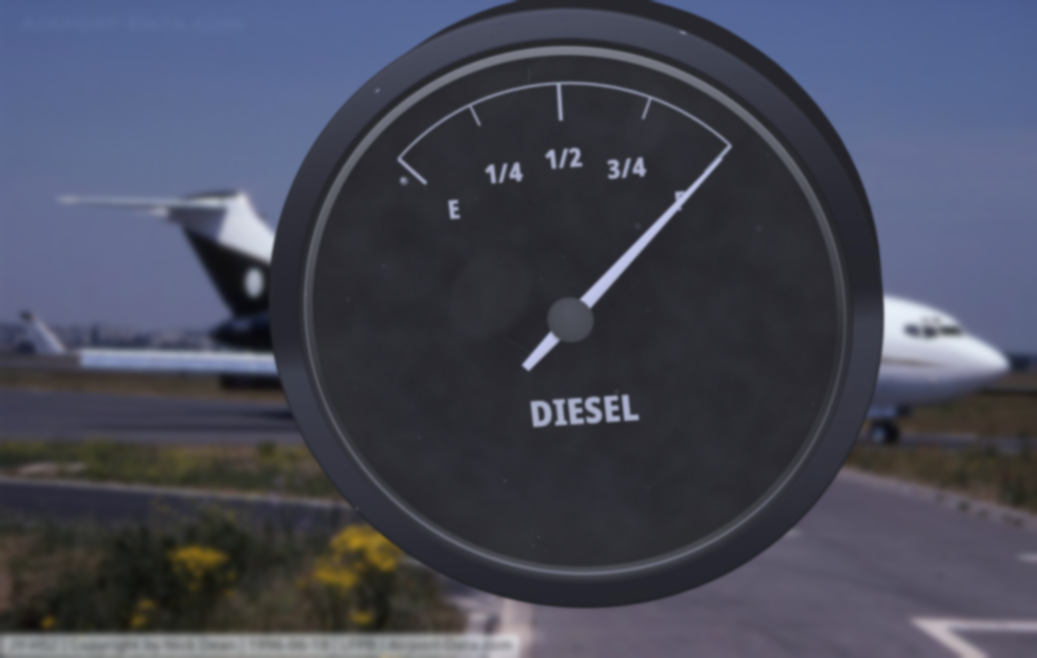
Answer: value=1
